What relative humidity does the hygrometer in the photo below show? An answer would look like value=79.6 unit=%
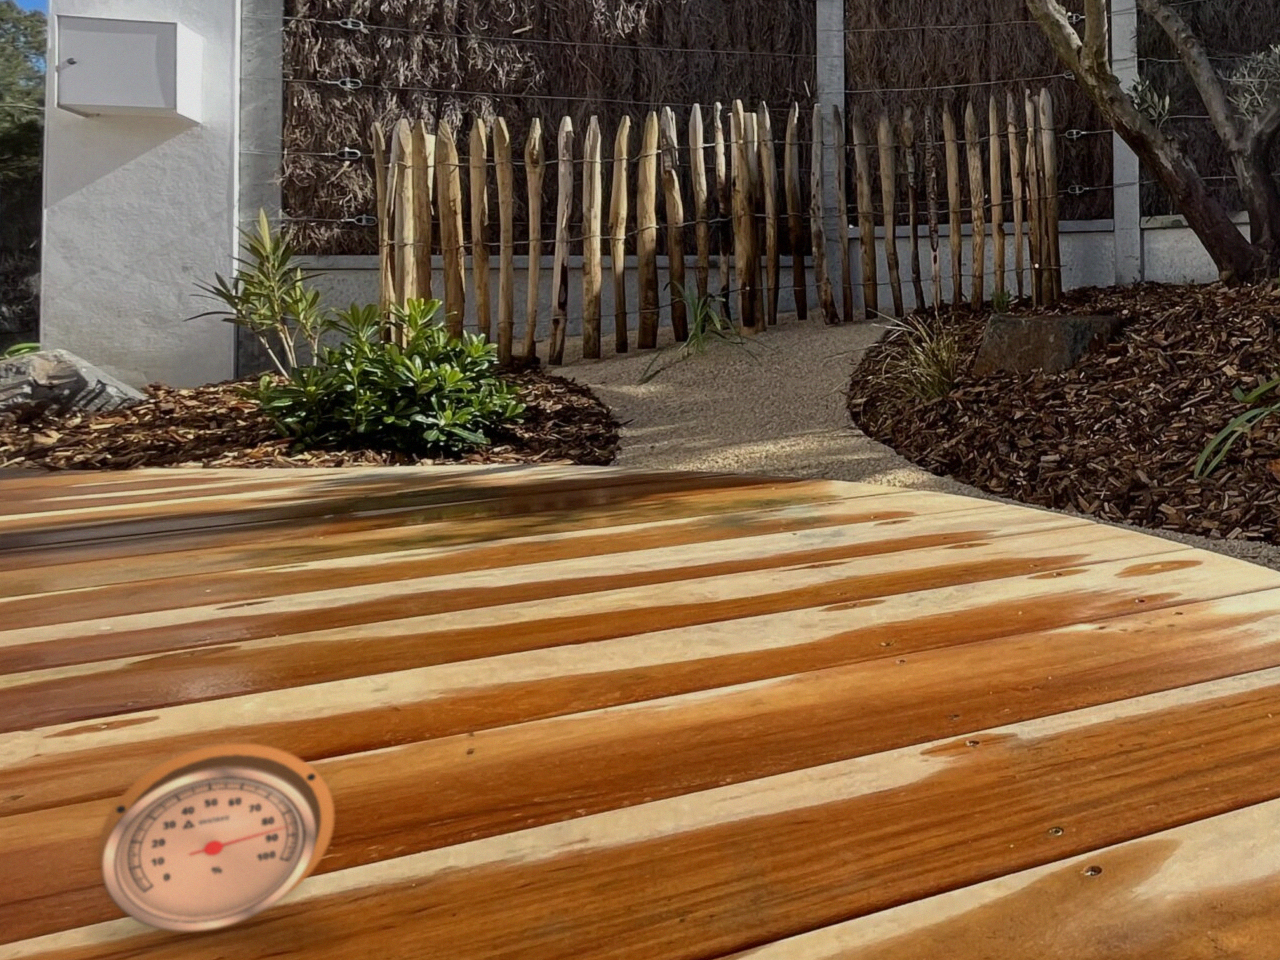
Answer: value=85 unit=%
